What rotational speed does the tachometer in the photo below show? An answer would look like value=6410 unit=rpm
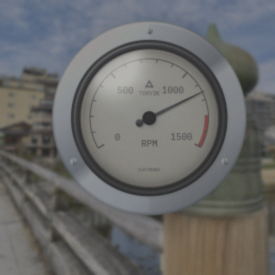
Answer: value=1150 unit=rpm
